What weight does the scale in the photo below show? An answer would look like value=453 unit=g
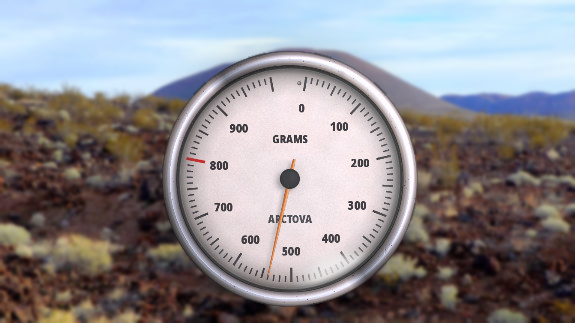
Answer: value=540 unit=g
